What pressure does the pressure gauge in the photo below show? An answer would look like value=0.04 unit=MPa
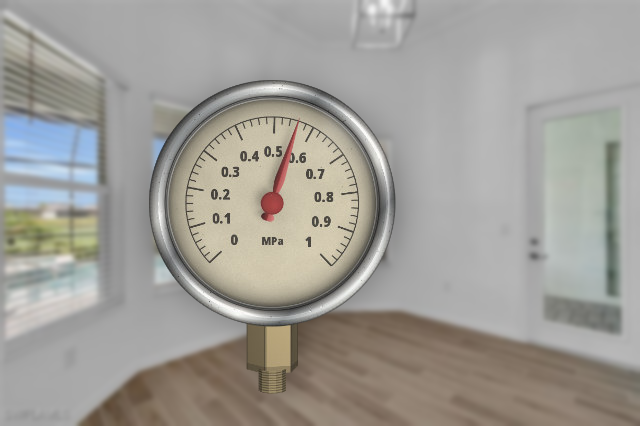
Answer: value=0.56 unit=MPa
